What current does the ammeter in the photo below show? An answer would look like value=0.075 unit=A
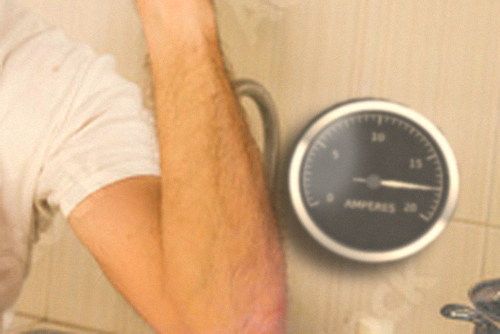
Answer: value=17.5 unit=A
